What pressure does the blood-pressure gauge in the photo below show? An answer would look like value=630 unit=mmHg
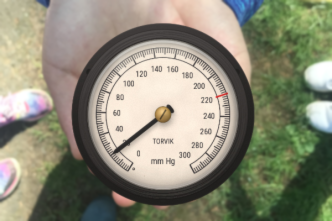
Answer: value=20 unit=mmHg
